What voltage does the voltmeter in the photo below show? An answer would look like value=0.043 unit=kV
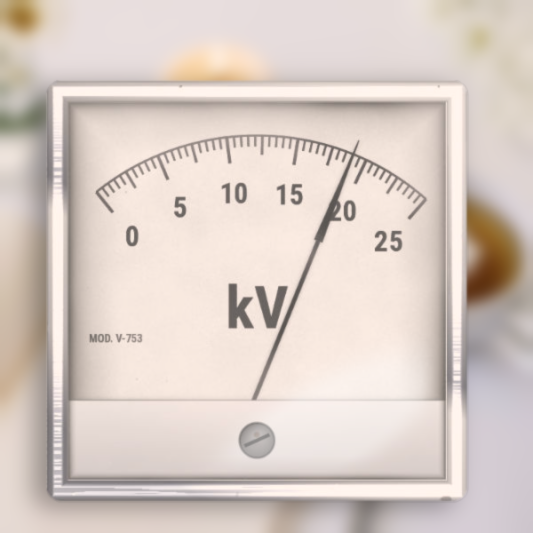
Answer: value=19 unit=kV
